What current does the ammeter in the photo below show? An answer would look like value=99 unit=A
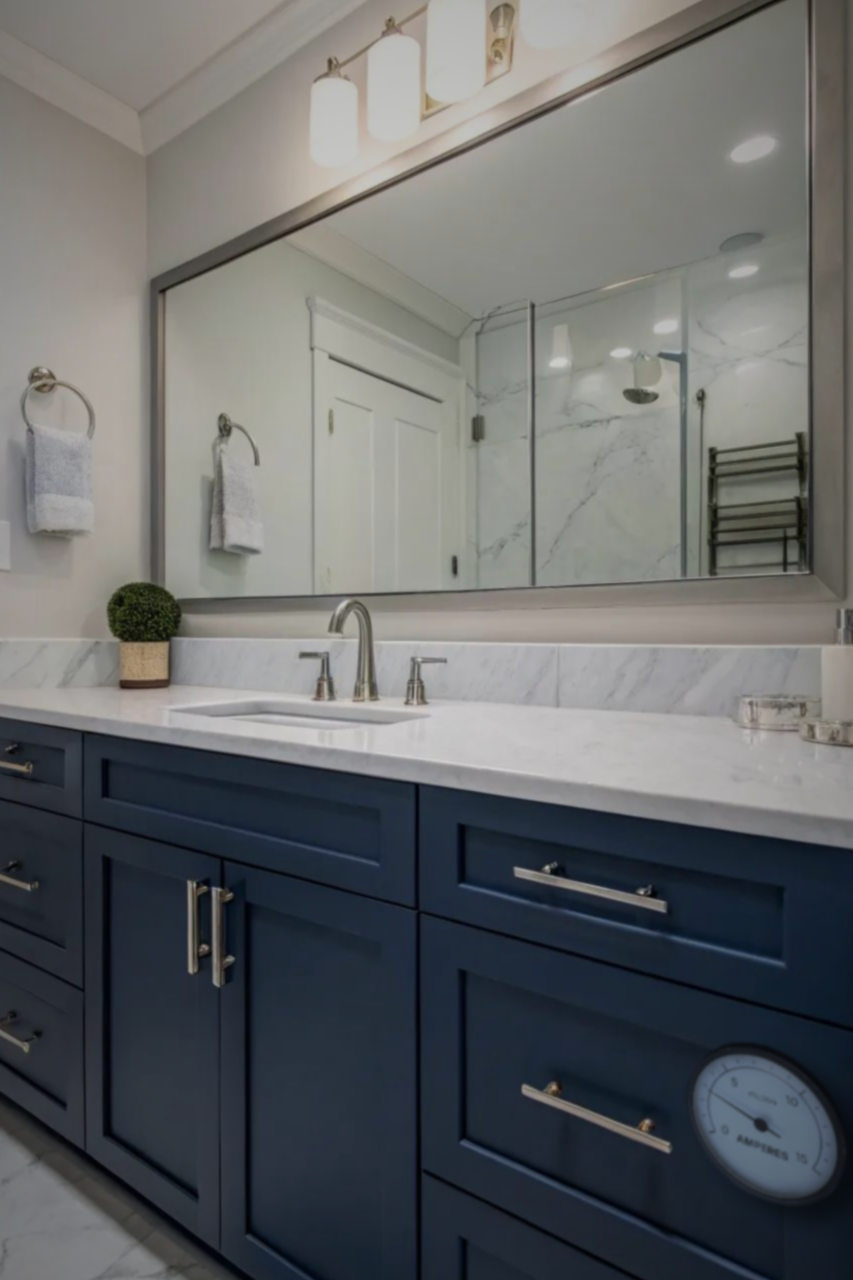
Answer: value=3 unit=A
